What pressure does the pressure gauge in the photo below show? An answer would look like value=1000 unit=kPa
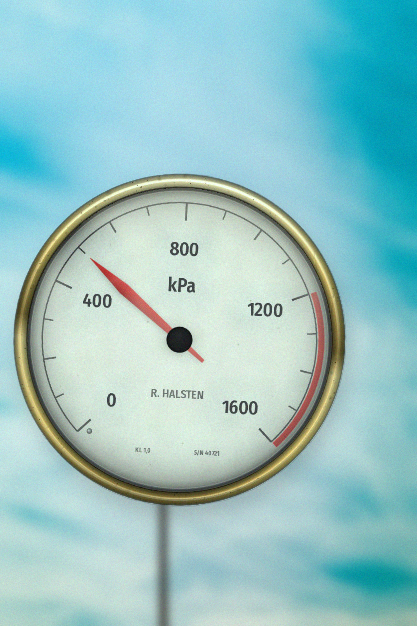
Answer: value=500 unit=kPa
